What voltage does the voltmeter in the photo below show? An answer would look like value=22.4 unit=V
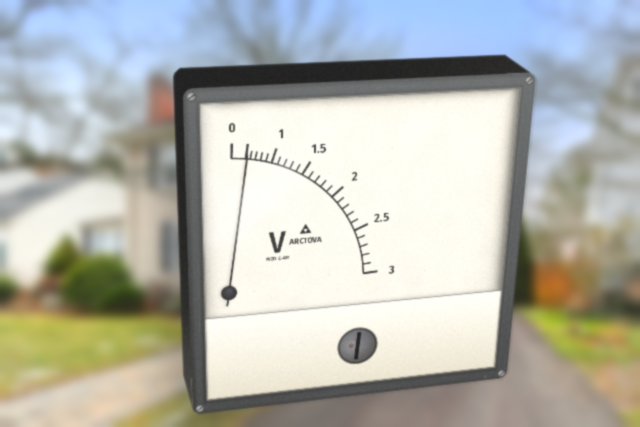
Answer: value=0.5 unit=V
